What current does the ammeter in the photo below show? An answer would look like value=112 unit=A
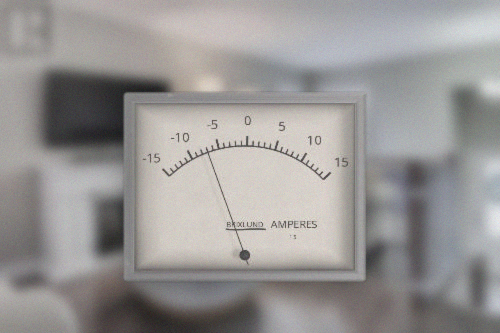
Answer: value=-7 unit=A
